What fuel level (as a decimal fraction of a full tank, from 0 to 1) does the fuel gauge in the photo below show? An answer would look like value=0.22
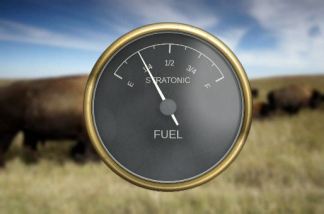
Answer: value=0.25
